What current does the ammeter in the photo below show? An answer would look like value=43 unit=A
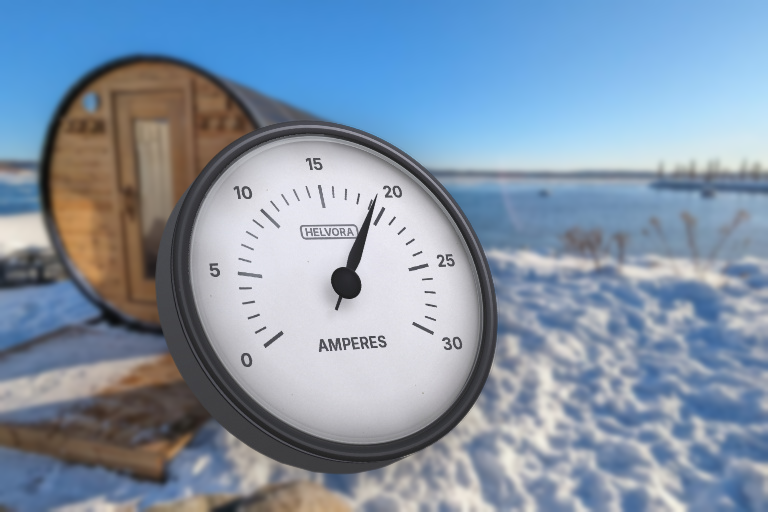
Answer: value=19 unit=A
